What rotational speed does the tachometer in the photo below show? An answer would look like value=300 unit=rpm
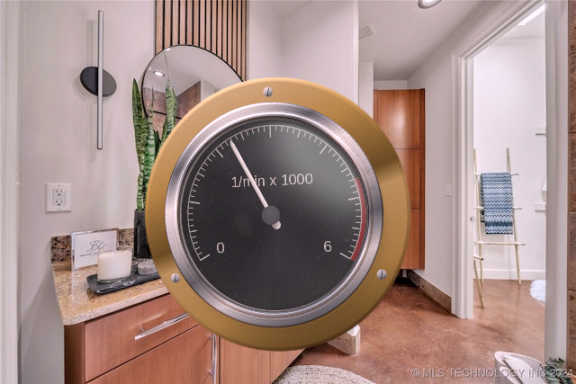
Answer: value=2300 unit=rpm
